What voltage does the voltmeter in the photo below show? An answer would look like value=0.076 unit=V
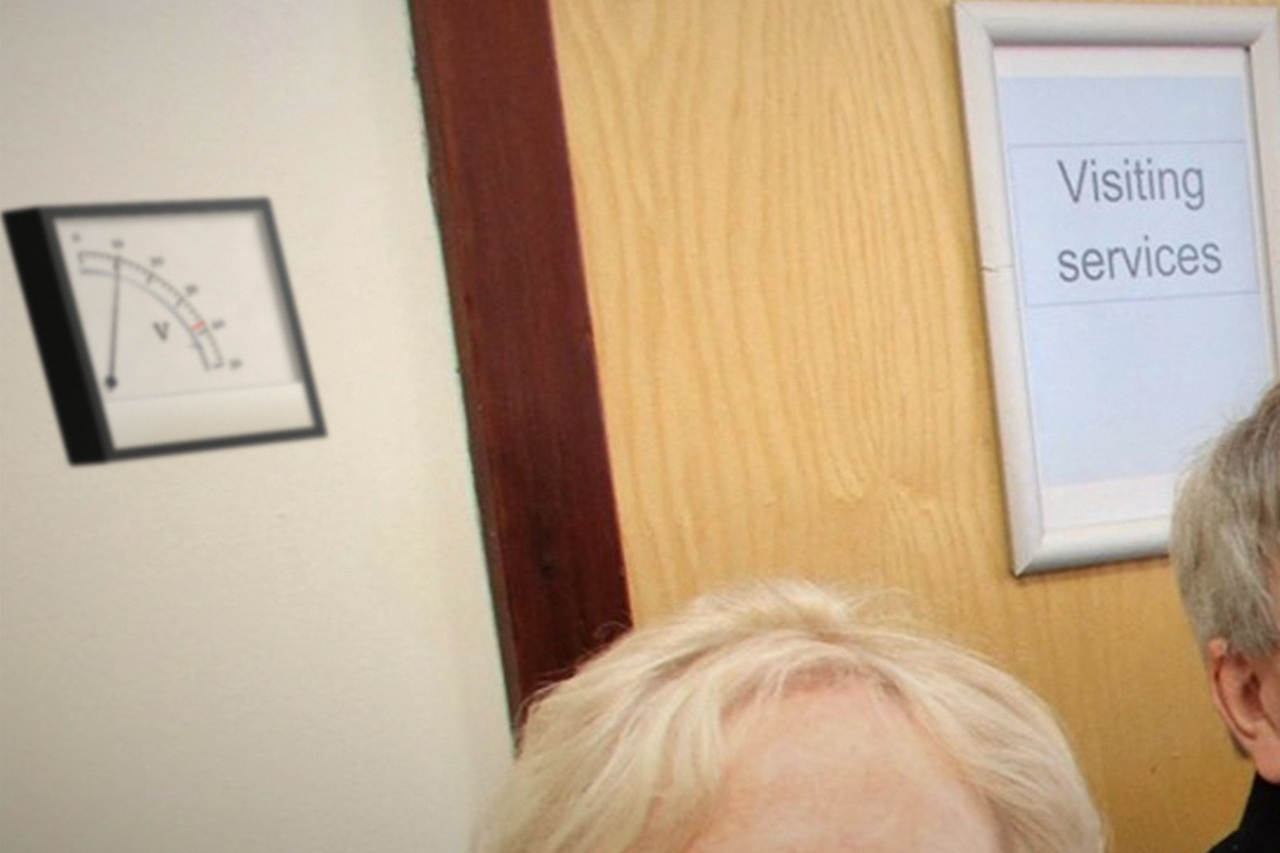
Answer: value=10 unit=V
